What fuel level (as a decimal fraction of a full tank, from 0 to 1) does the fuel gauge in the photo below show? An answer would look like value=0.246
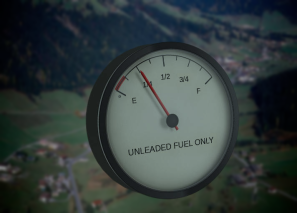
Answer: value=0.25
